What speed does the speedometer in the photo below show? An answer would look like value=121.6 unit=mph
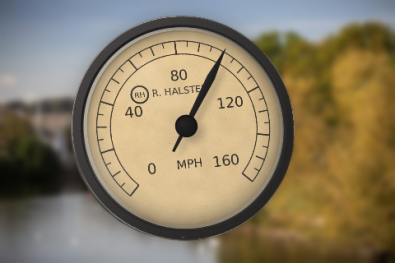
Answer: value=100 unit=mph
